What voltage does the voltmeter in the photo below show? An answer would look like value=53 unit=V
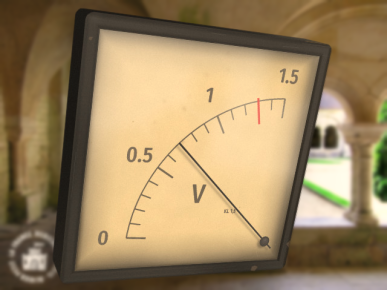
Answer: value=0.7 unit=V
